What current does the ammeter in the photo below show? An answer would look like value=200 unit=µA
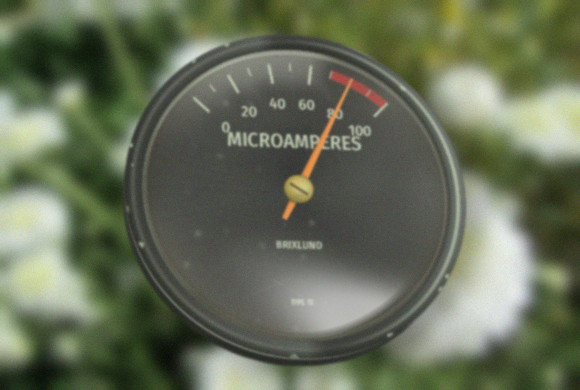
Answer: value=80 unit=µA
